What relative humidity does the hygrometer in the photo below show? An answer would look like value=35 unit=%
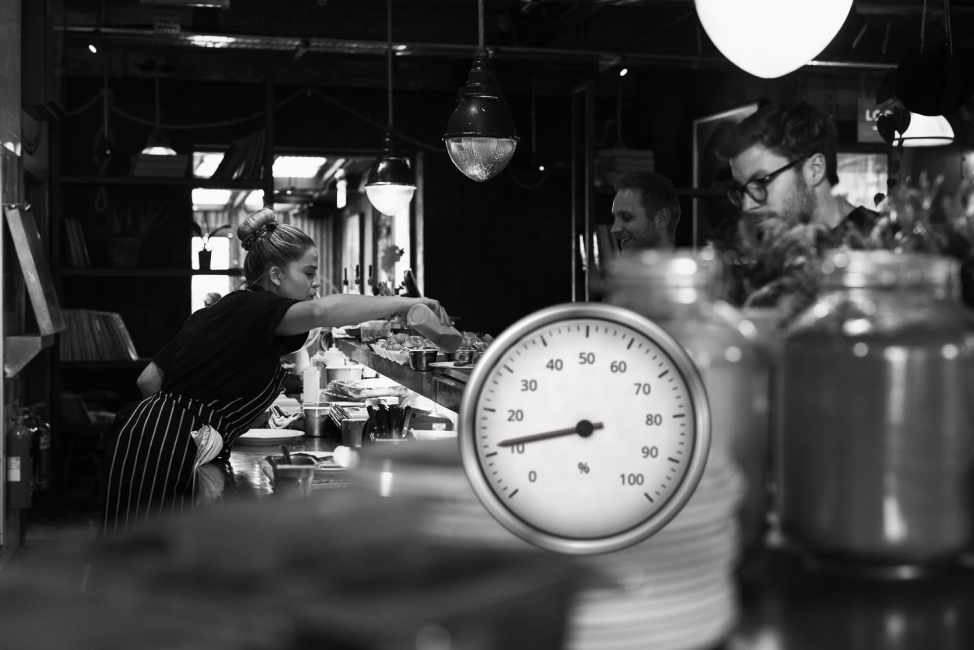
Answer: value=12 unit=%
